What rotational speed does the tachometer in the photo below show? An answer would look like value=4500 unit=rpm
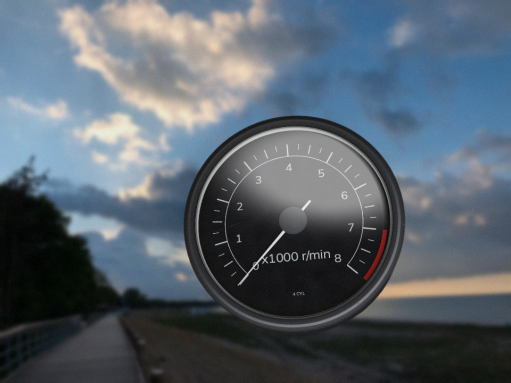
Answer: value=0 unit=rpm
